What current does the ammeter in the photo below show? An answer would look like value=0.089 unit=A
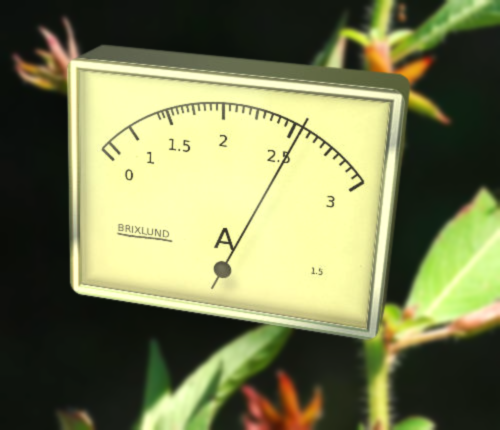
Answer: value=2.55 unit=A
